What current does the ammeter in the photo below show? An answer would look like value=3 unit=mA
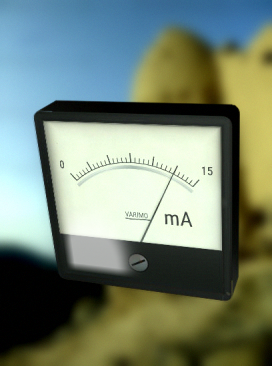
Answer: value=12.5 unit=mA
